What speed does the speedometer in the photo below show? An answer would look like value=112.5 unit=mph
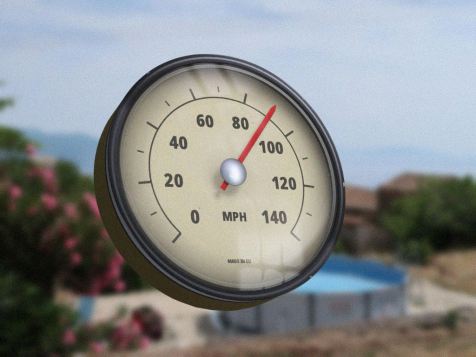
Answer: value=90 unit=mph
